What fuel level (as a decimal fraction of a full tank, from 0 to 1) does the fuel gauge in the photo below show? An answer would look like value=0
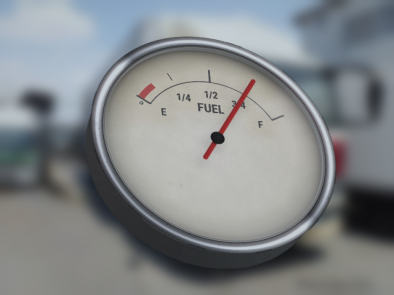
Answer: value=0.75
